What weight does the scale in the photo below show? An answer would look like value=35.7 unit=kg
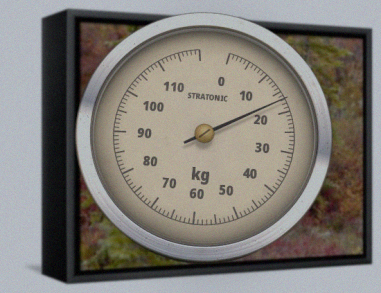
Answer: value=17 unit=kg
